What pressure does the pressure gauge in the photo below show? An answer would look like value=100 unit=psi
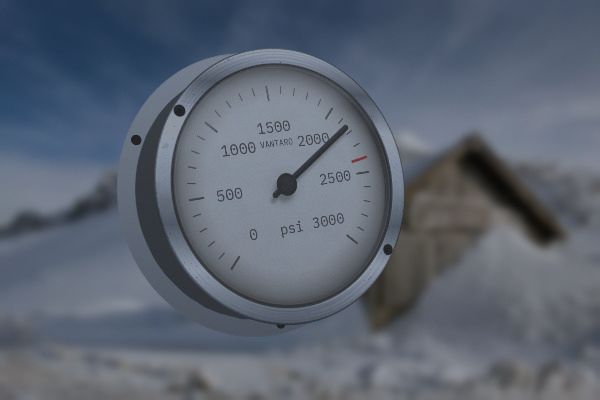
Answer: value=2150 unit=psi
